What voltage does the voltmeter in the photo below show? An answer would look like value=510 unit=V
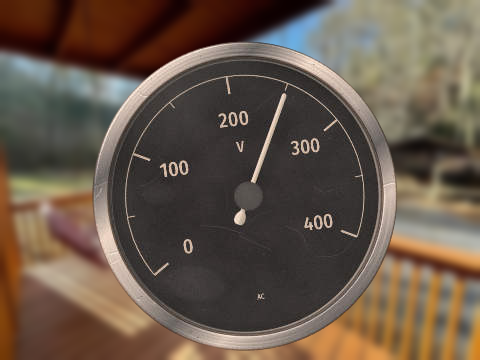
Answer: value=250 unit=V
